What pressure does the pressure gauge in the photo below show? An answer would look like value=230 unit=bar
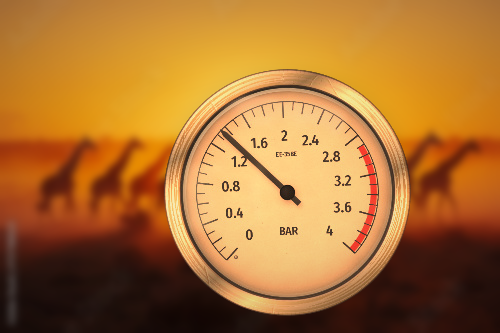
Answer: value=1.35 unit=bar
